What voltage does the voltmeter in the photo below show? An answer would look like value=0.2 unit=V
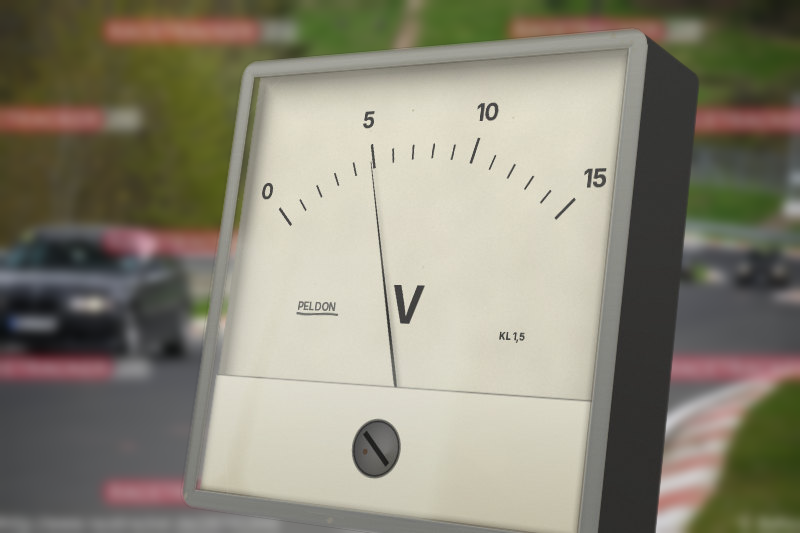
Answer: value=5 unit=V
